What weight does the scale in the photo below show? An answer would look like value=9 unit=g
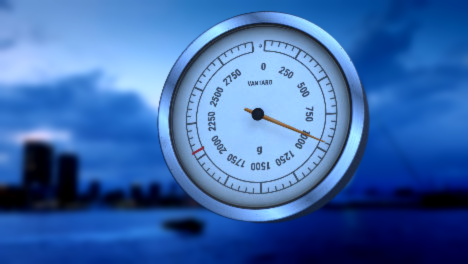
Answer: value=950 unit=g
